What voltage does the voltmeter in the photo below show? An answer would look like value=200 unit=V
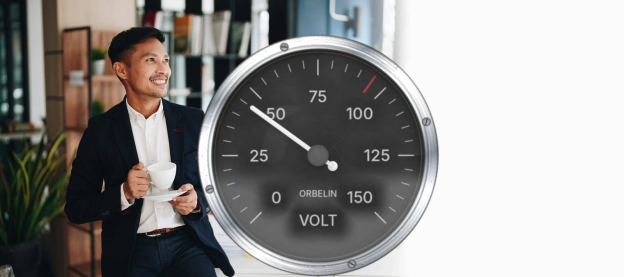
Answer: value=45 unit=V
